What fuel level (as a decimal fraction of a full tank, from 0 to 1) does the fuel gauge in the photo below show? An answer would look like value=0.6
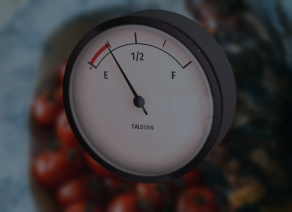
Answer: value=0.25
